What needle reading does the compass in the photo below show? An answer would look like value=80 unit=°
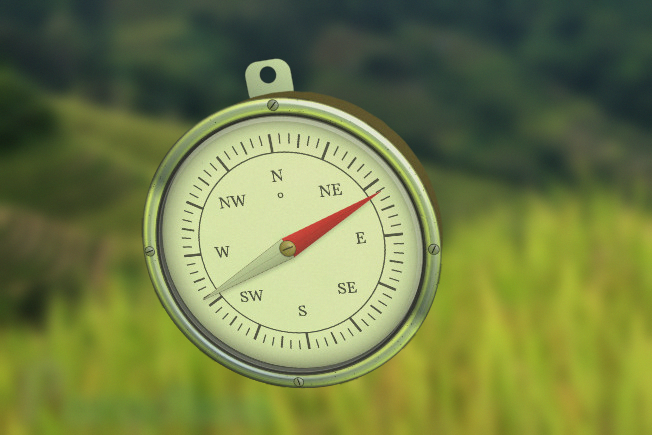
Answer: value=65 unit=°
